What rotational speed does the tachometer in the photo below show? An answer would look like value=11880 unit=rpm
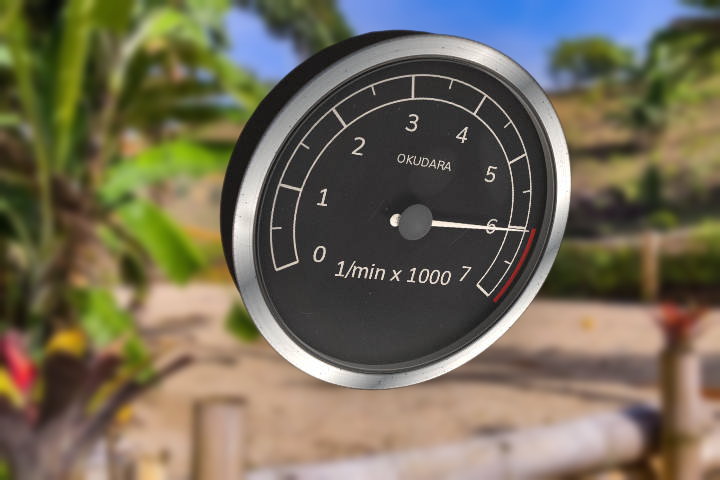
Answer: value=6000 unit=rpm
